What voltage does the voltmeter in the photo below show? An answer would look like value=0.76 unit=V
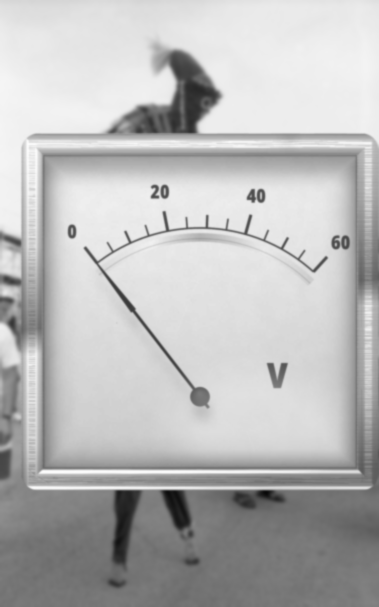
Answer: value=0 unit=V
